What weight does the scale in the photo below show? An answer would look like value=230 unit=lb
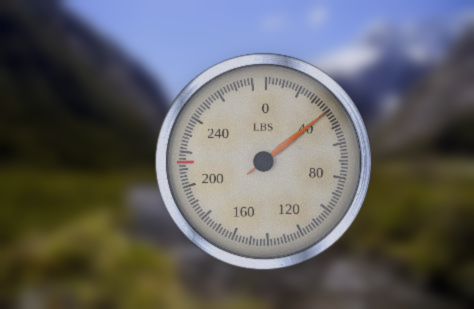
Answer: value=40 unit=lb
